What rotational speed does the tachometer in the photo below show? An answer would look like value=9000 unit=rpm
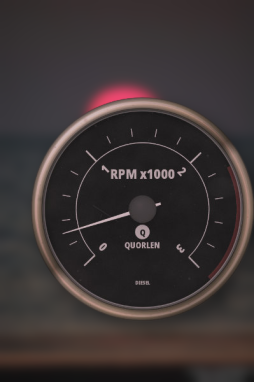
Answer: value=300 unit=rpm
